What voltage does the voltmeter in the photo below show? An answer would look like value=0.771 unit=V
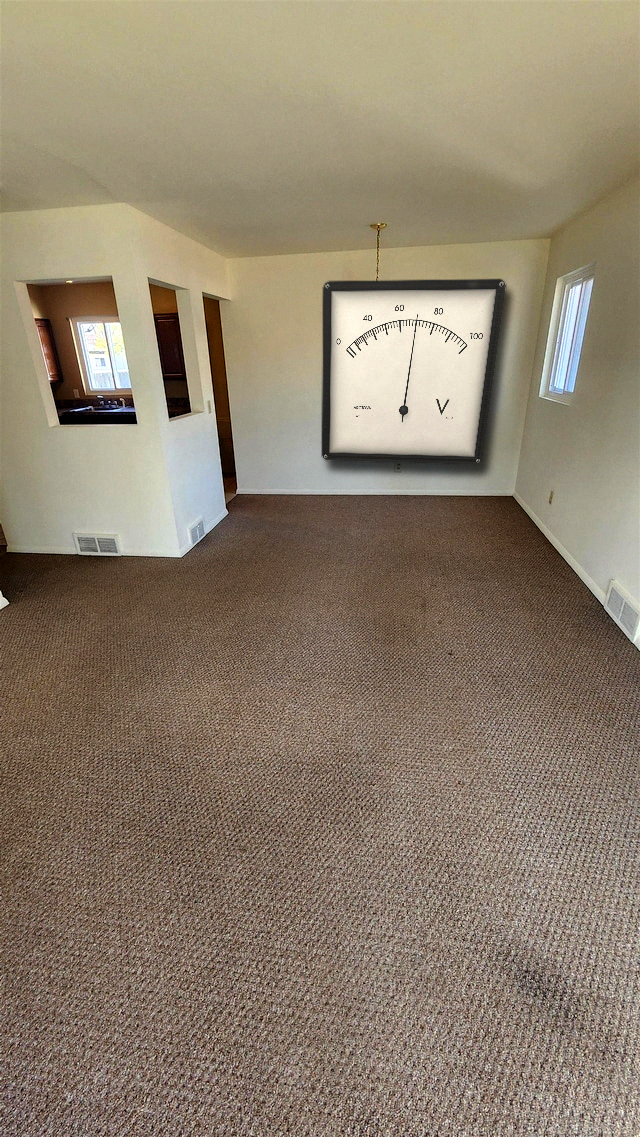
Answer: value=70 unit=V
